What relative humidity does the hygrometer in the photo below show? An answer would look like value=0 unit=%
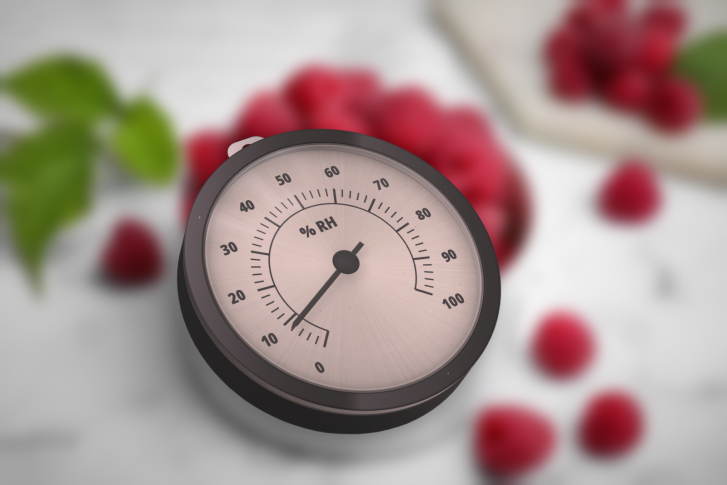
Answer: value=8 unit=%
